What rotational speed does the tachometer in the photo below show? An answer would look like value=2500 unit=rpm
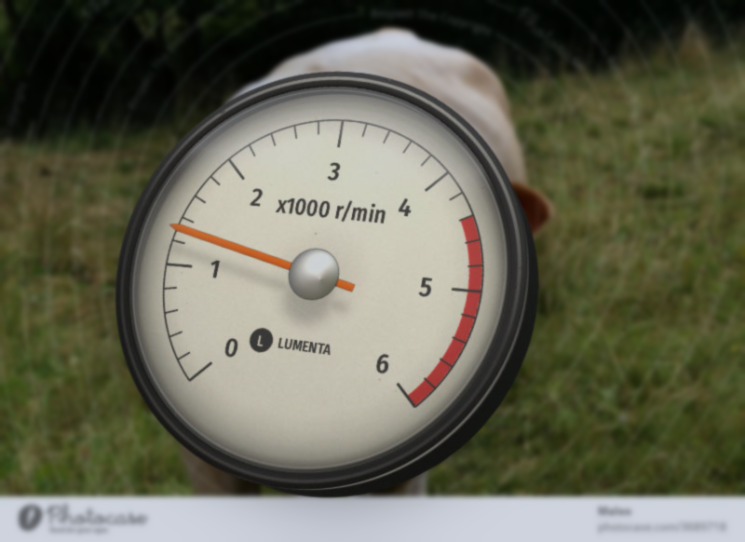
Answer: value=1300 unit=rpm
